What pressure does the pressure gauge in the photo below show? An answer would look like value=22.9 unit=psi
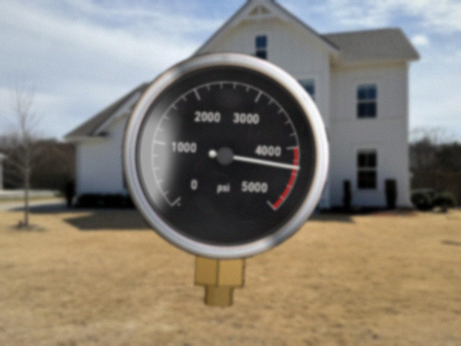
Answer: value=4300 unit=psi
